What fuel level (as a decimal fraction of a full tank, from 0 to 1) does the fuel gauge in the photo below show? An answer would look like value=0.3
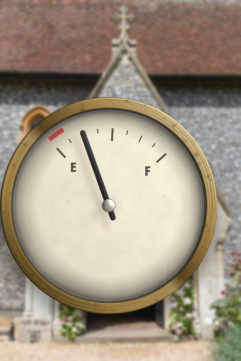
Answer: value=0.25
